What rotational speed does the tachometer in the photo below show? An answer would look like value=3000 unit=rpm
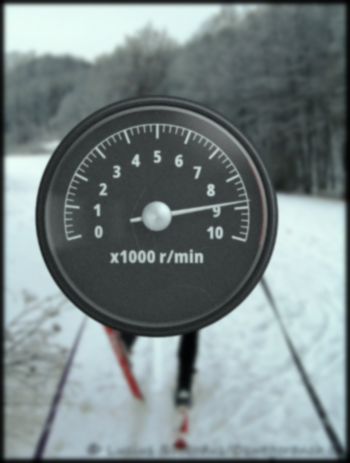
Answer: value=8800 unit=rpm
